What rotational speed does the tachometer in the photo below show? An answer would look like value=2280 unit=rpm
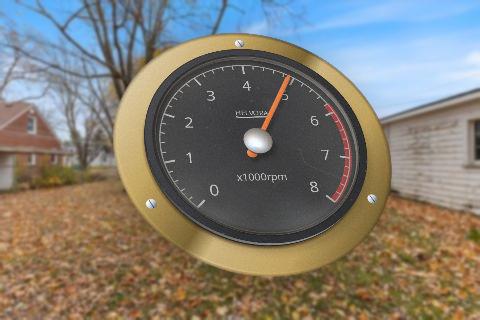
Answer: value=4900 unit=rpm
